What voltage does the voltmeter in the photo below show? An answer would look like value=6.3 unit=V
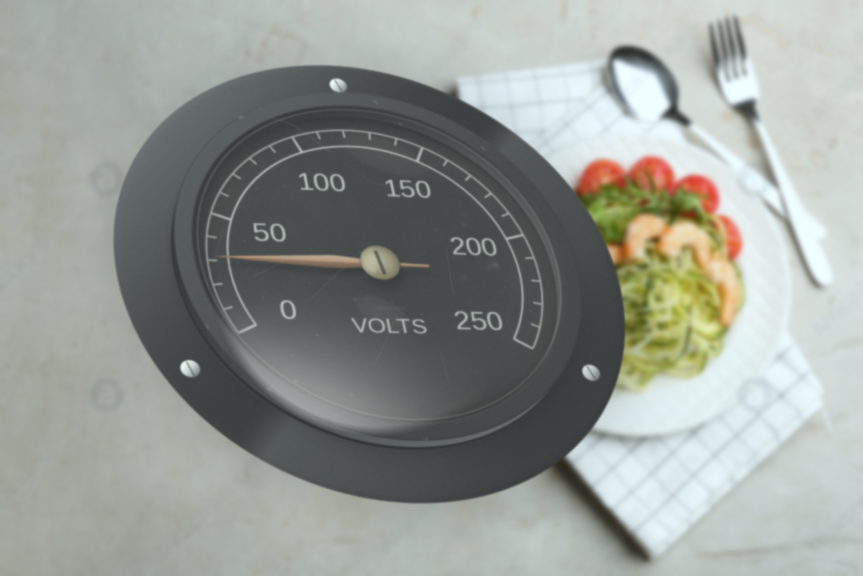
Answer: value=30 unit=V
